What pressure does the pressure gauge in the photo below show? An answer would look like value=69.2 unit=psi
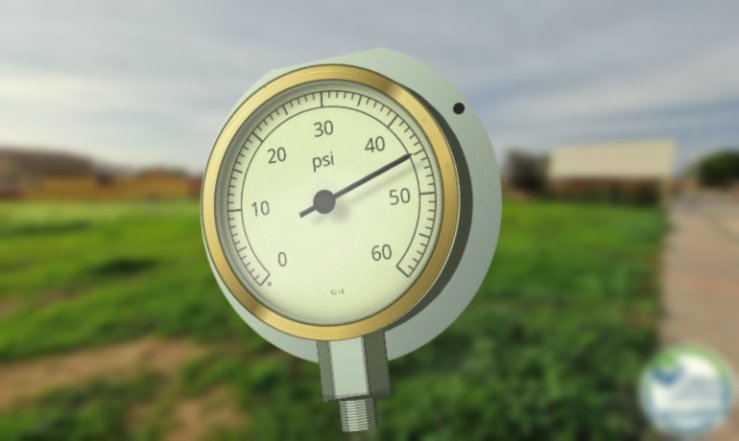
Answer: value=45 unit=psi
